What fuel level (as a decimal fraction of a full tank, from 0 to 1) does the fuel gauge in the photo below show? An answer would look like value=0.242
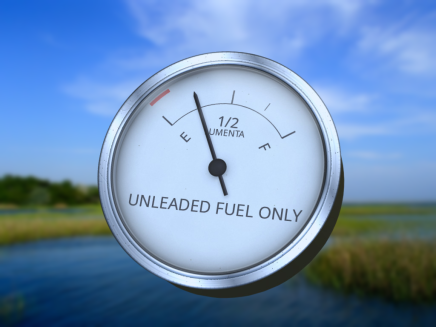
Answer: value=0.25
